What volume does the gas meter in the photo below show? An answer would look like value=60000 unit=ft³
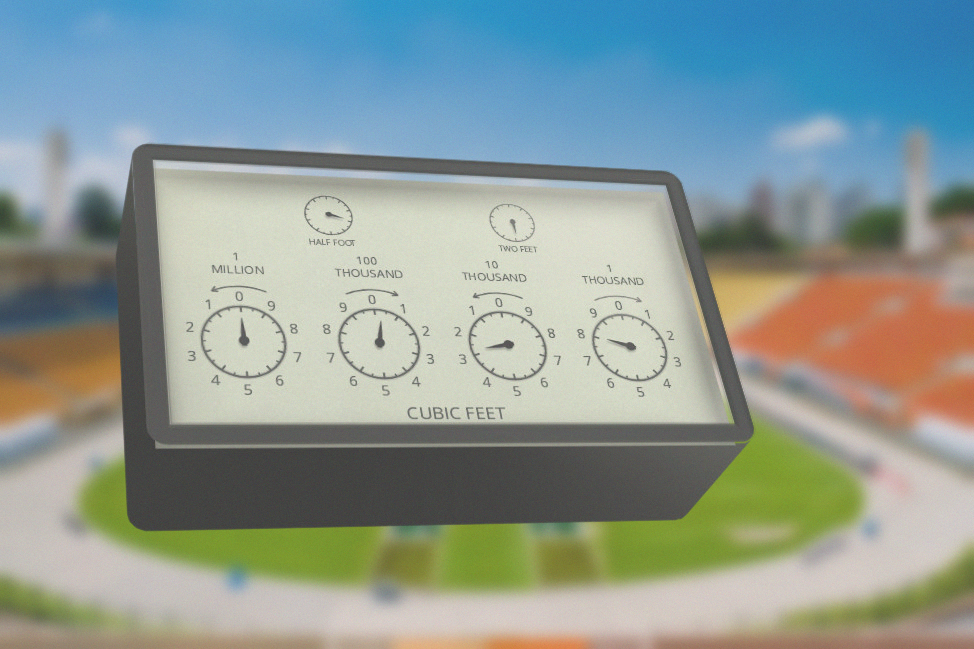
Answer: value=2800 unit=ft³
